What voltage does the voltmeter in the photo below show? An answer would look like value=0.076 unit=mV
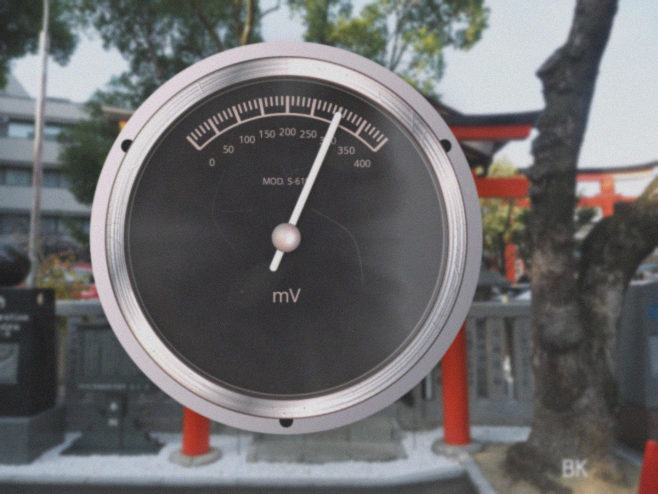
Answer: value=300 unit=mV
